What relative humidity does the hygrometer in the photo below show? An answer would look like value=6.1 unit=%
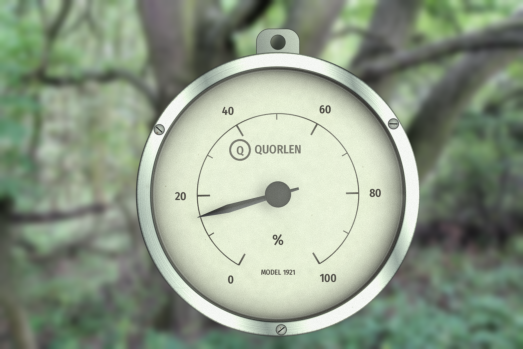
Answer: value=15 unit=%
